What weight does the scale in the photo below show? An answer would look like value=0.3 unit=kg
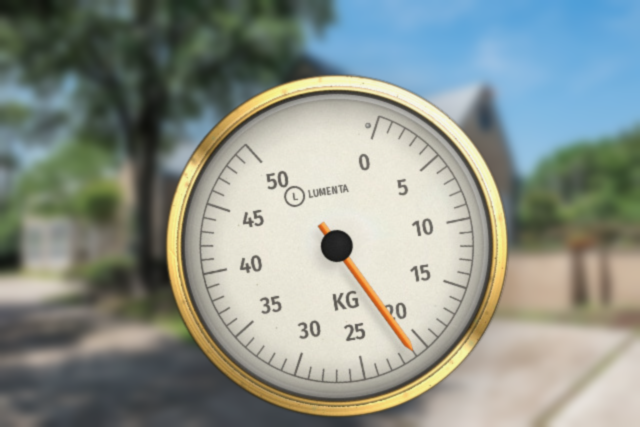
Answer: value=21 unit=kg
